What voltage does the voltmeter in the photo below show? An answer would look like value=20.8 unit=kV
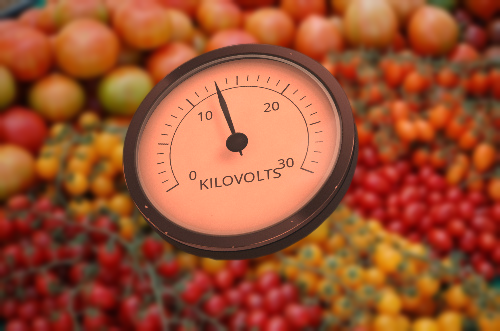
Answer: value=13 unit=kV
